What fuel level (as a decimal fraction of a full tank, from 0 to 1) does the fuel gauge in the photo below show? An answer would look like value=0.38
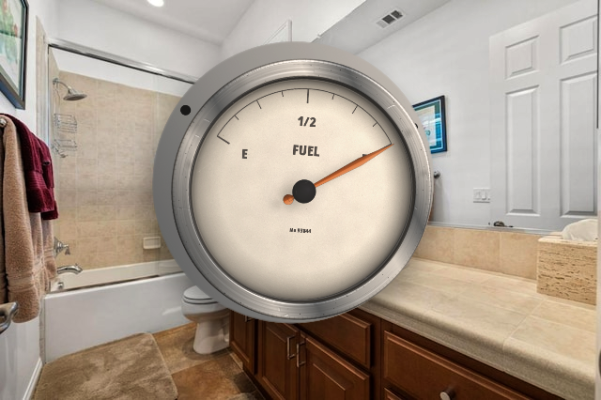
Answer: value=1
